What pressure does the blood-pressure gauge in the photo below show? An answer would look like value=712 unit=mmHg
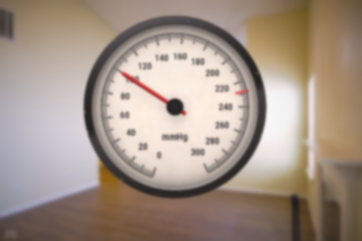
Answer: value=100 unit=mmHg
